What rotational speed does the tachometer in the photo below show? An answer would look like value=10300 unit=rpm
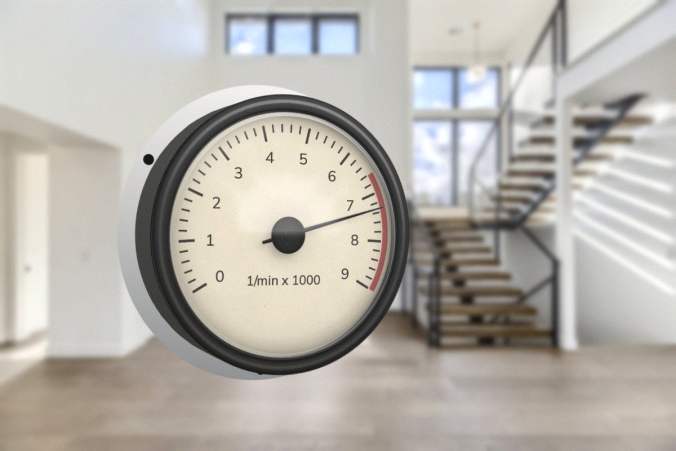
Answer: value=7300 unit=rpm
